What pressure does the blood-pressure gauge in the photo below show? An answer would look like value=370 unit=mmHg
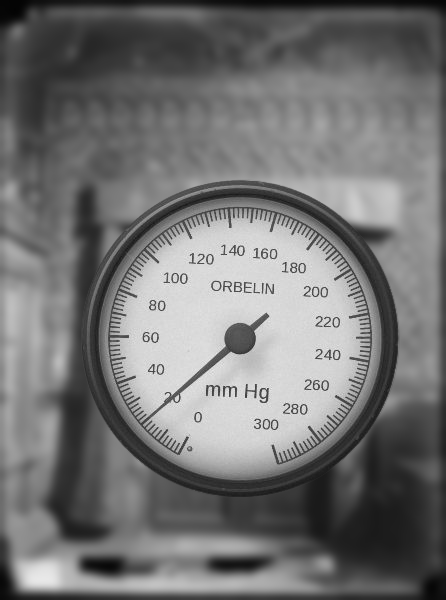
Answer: value=20 unit=mmHg
